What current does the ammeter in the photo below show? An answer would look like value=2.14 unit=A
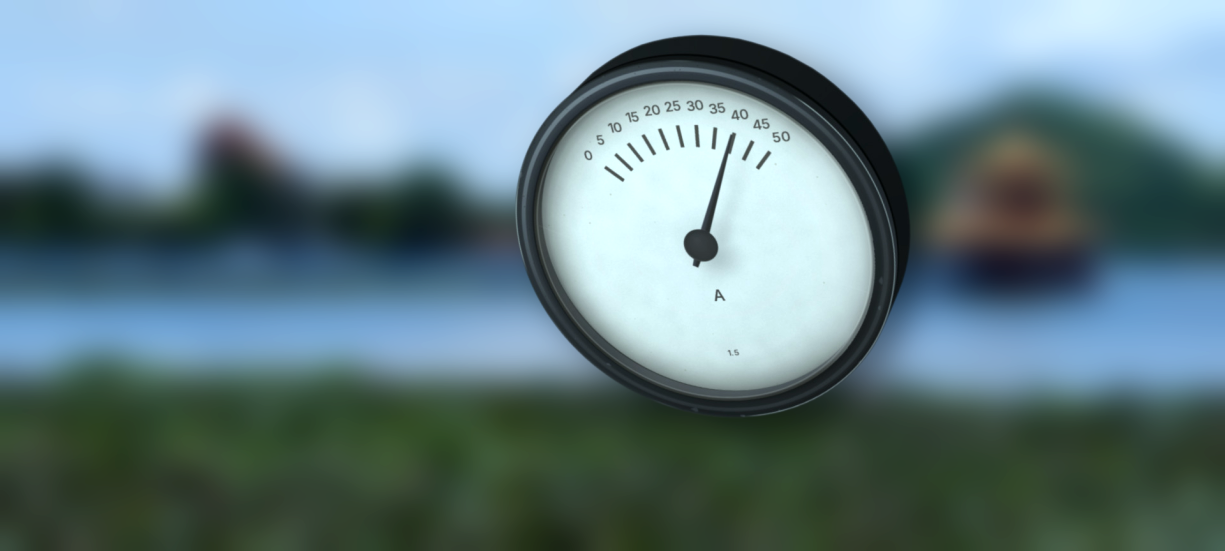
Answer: value=40 unit=A
